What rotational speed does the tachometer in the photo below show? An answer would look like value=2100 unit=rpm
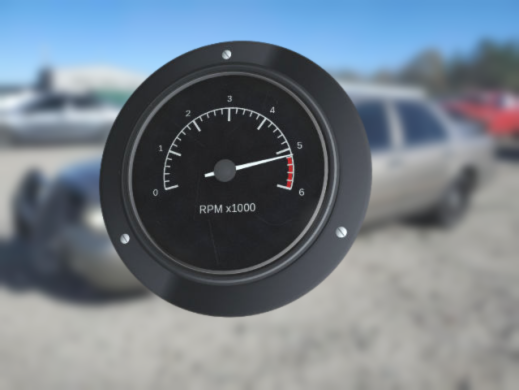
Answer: value=5200 unit=rpm
